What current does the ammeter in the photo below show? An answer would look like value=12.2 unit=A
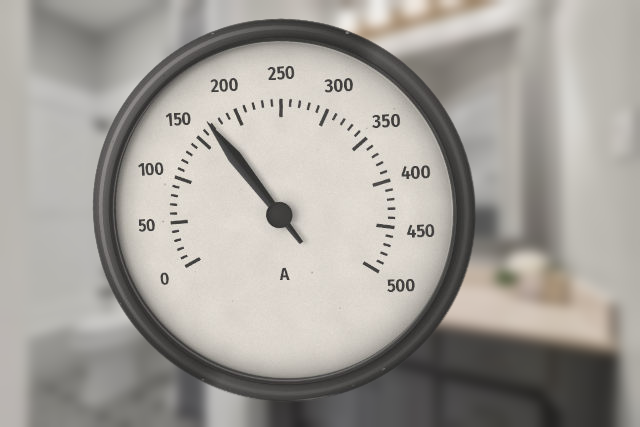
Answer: value=170 unit=A
